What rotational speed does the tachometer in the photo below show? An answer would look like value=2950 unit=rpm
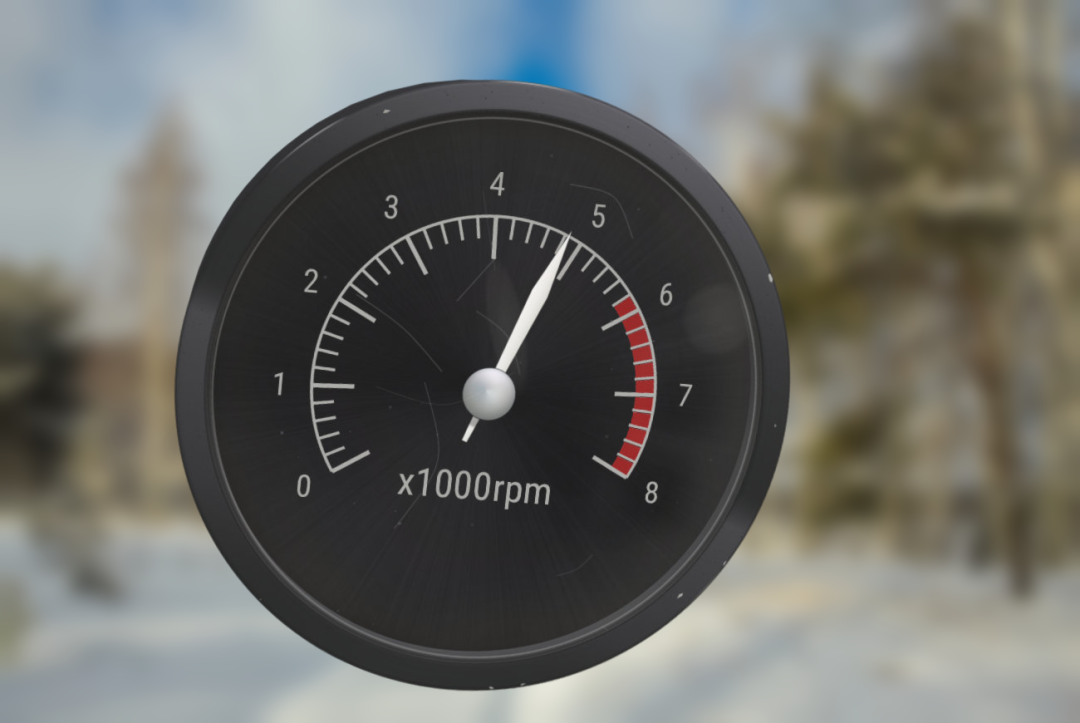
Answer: value=4800 unit=rpm
